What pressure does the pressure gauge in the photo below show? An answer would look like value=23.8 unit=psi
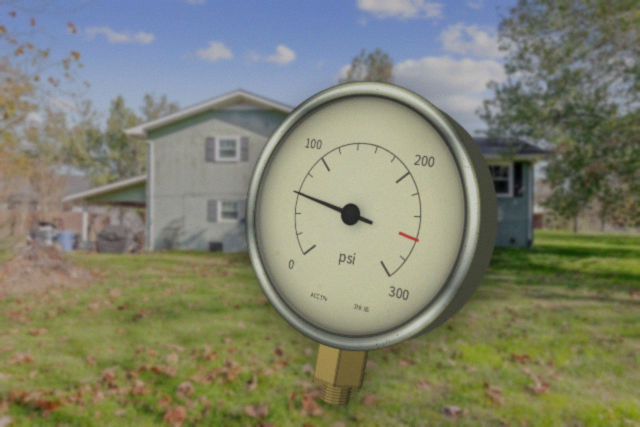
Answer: value=60 unit=psi
